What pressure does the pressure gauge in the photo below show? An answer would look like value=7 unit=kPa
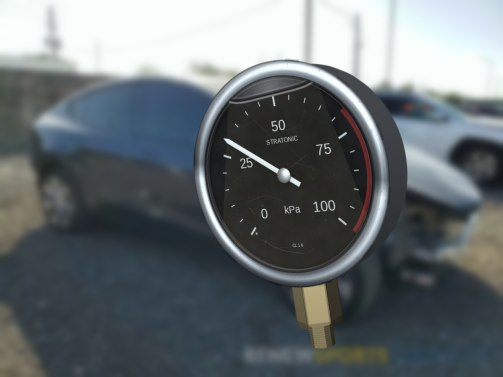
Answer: value=30 unit=kPa
